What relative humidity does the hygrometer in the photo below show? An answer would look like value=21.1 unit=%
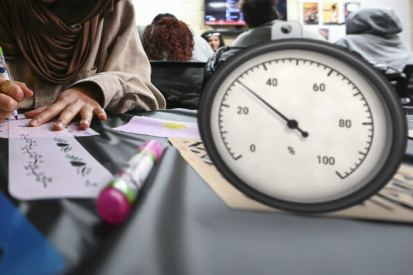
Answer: value=30 unit=%
